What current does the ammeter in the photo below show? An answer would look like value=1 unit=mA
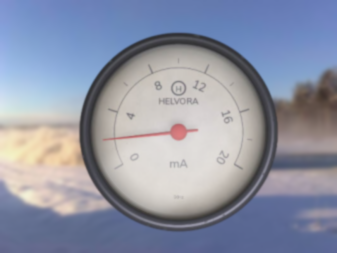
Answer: value=2 unit=mA
